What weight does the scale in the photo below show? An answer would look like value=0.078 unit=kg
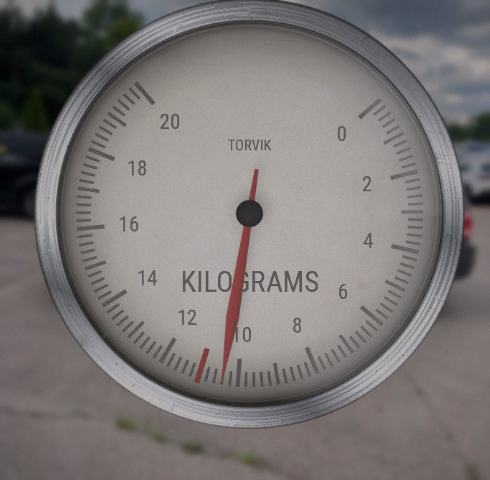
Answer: value=10.4 unit=kg
